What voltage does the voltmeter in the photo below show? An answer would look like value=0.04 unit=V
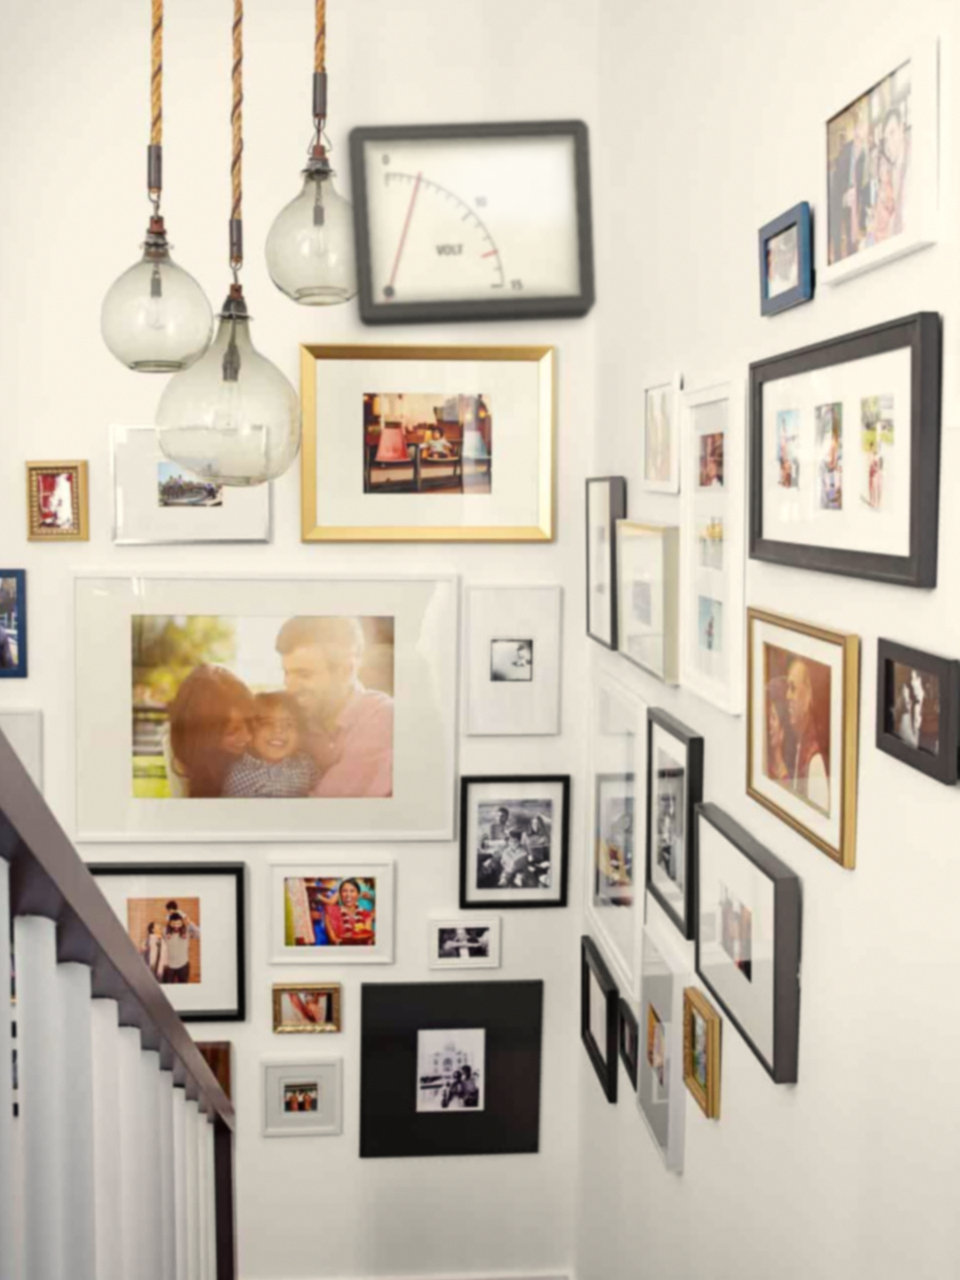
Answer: value=5 unit=V
